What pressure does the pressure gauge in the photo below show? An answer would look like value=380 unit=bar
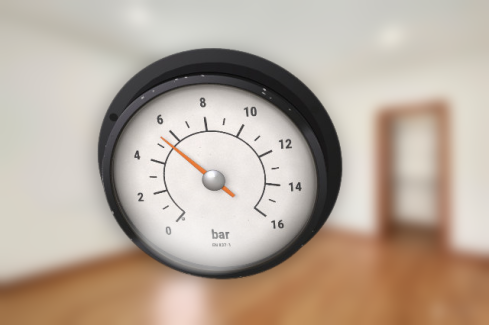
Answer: value=5.5 unit=bar
